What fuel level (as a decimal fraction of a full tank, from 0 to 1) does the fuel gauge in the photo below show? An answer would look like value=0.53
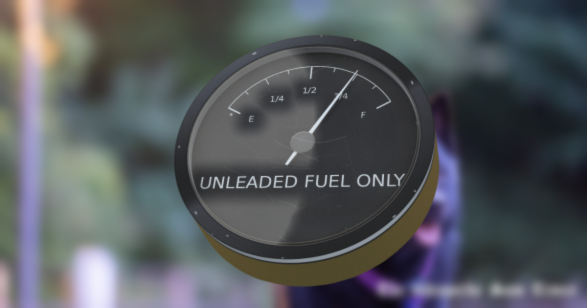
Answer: value=0.75
